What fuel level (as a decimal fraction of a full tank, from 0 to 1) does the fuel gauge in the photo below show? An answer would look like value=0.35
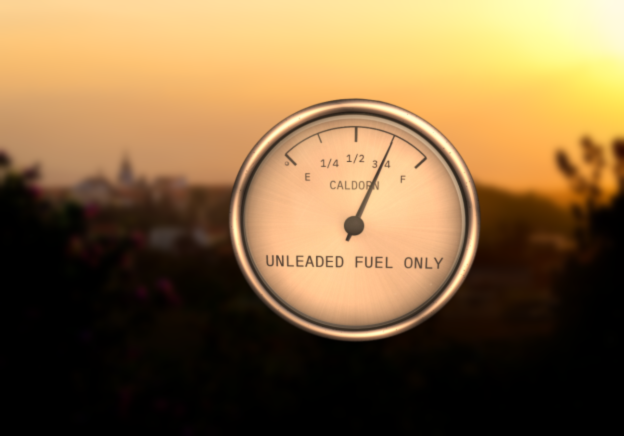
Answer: value=0.75
